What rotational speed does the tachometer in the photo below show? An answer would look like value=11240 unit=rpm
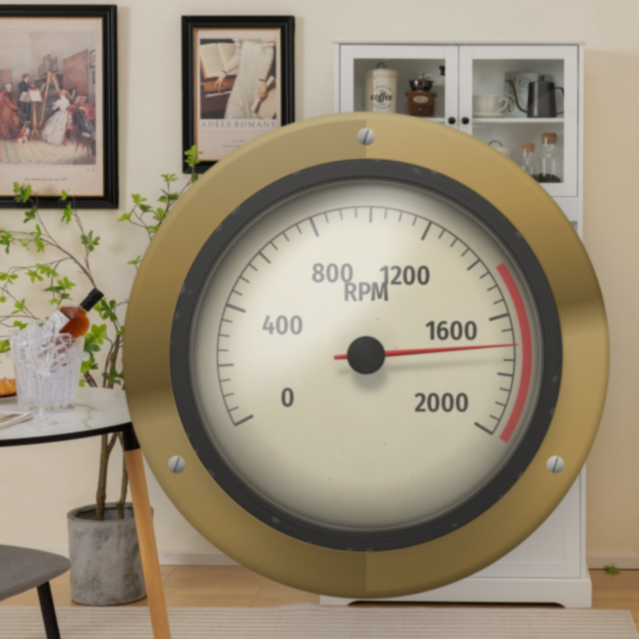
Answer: value=1700 unit=rpm
